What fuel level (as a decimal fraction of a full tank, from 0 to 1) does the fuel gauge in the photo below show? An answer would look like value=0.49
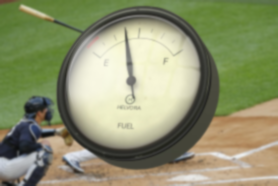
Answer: value=0.375
